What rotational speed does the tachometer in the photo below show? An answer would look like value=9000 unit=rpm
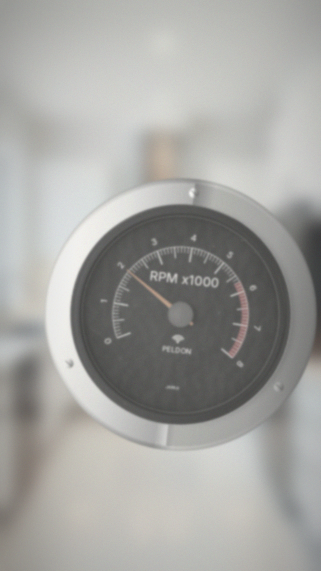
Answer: value=2000 unit=rpm
